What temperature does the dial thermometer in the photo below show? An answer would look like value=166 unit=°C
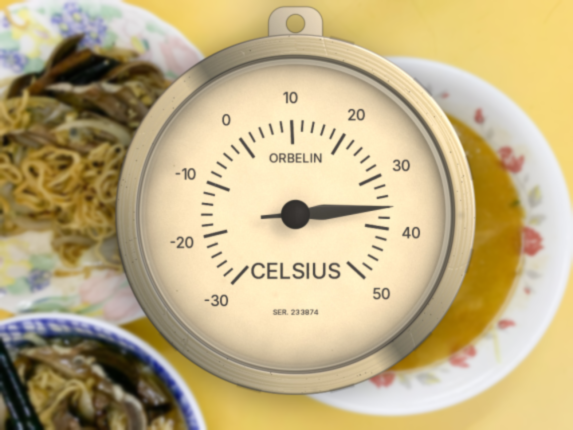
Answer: value=36 unit=°C
